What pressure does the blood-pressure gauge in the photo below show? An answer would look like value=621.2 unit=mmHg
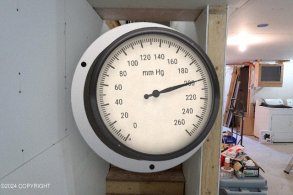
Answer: value=200 unit=mmHg
